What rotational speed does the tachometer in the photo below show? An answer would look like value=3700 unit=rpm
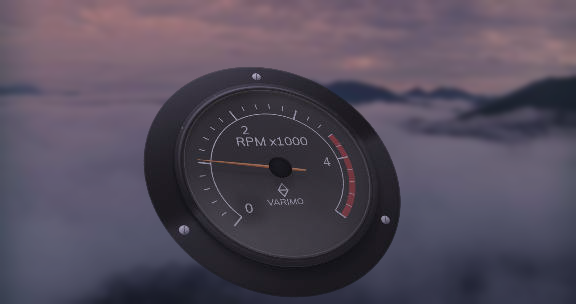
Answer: value=1000 unit=rpm
